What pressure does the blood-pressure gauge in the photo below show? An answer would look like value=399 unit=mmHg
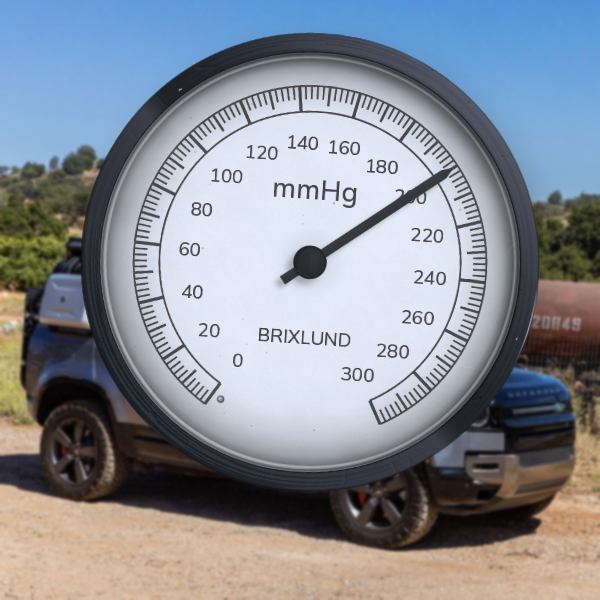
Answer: value=200 unit=mmHg
